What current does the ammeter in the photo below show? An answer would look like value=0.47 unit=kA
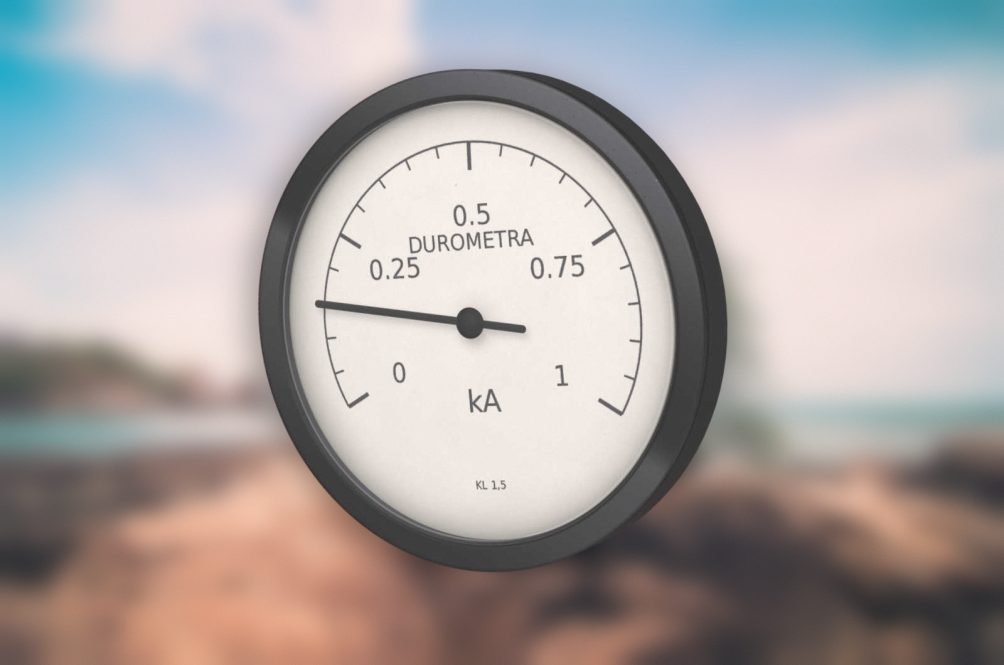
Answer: value=0.15 unit=kA
